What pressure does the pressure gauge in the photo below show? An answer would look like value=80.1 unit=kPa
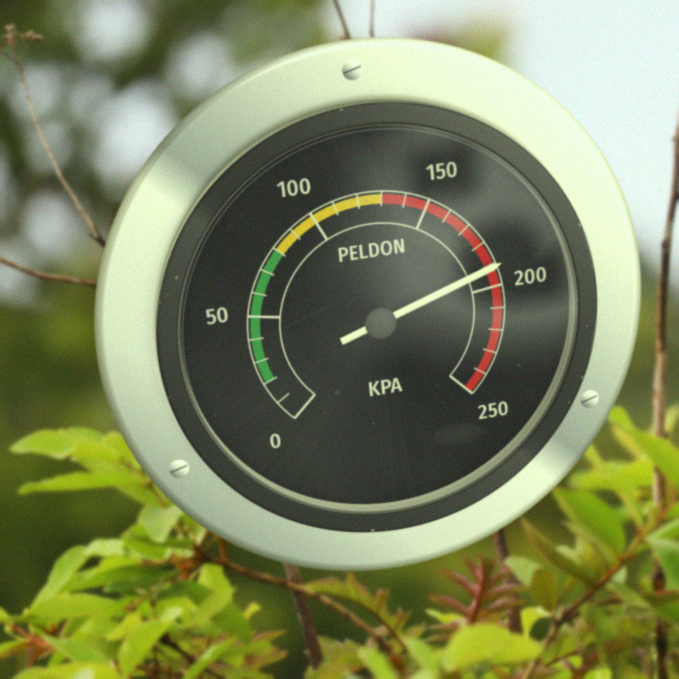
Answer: value=190 unit=kPa
